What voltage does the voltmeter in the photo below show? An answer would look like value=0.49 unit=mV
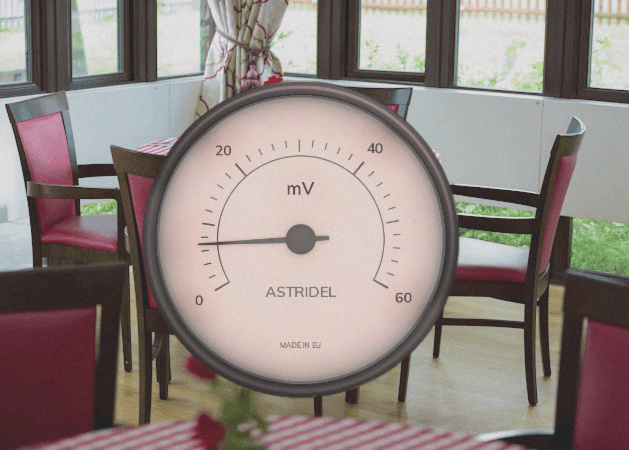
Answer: value=7 unit=mV
